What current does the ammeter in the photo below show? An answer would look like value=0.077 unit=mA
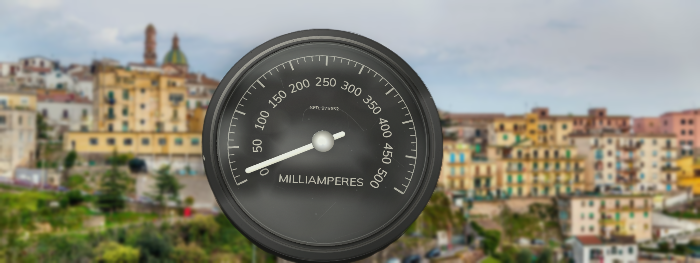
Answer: value=10 unit=mA
